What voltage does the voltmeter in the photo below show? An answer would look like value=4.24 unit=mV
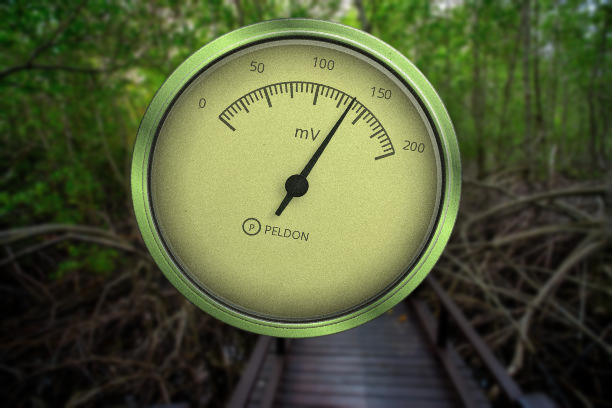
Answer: value=135 unit=mV
